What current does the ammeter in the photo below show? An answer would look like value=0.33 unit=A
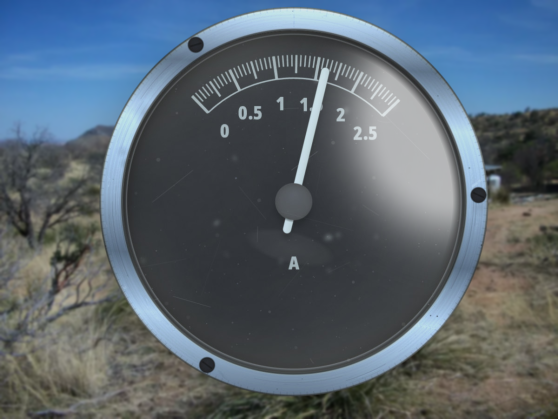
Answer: value=1.6 unit=A
